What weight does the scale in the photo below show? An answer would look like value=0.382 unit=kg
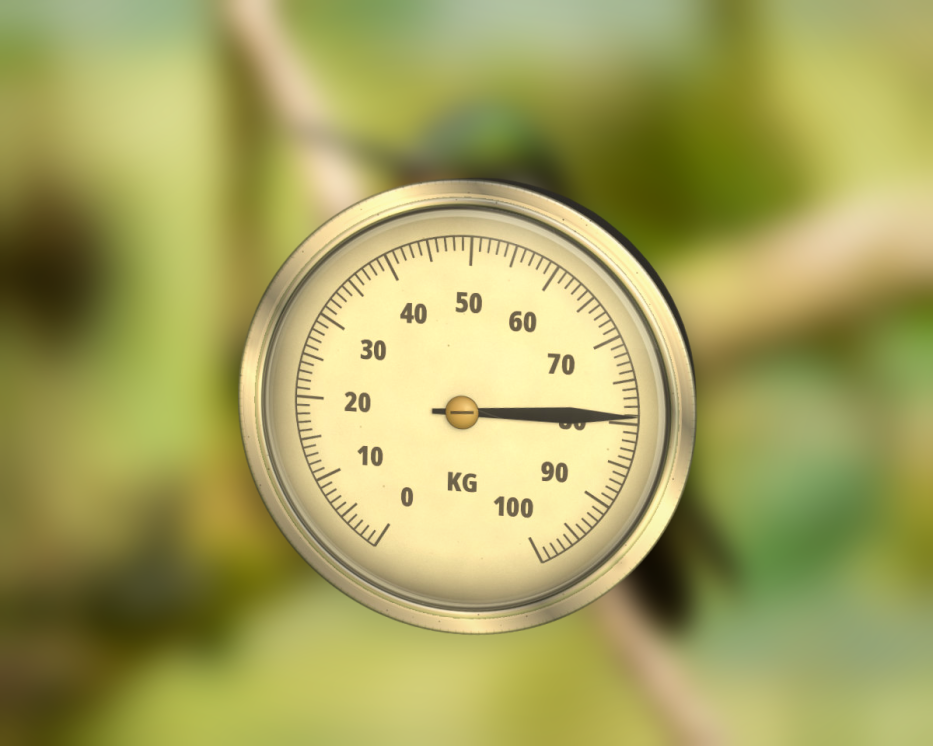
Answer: value=79 unit=kg
